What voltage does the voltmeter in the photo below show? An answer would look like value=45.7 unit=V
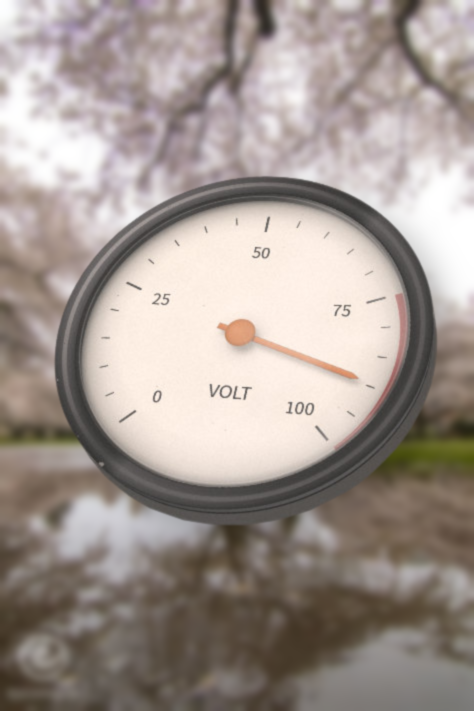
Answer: value=90 unit=V
